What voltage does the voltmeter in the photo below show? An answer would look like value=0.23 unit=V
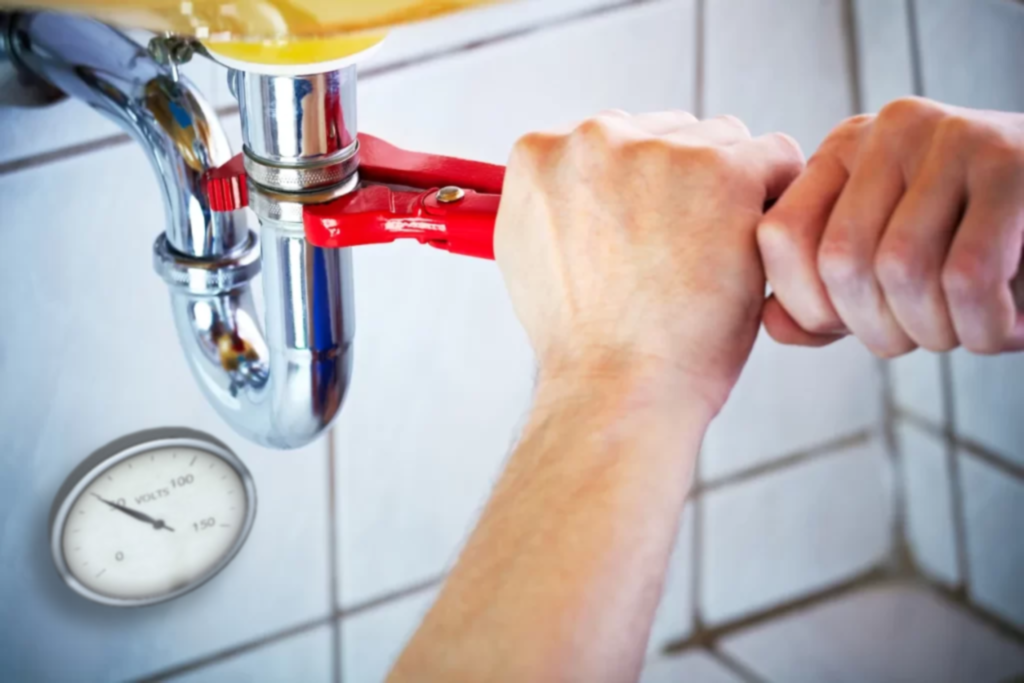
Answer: value=50 unit=V
